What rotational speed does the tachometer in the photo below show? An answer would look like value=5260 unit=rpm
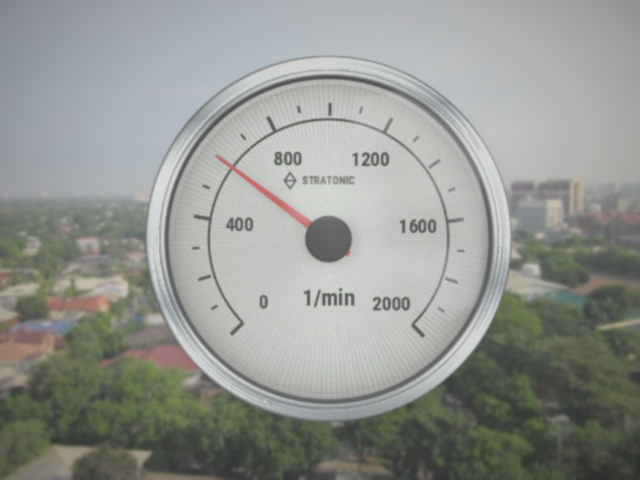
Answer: value=600 unit=rpm
